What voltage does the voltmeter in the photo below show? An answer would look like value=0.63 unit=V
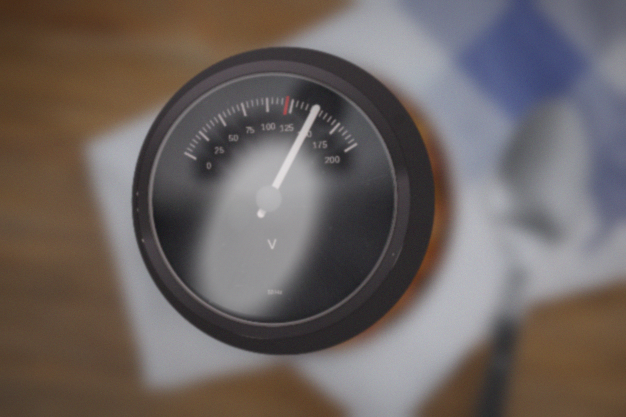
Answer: value=150 unit=V
